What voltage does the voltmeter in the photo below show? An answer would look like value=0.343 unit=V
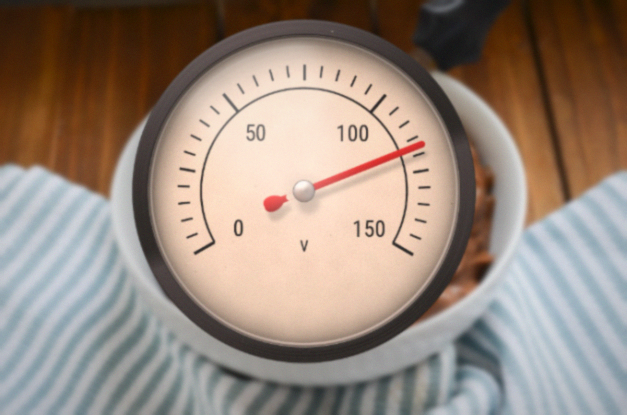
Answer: value=117.5 unit=V
